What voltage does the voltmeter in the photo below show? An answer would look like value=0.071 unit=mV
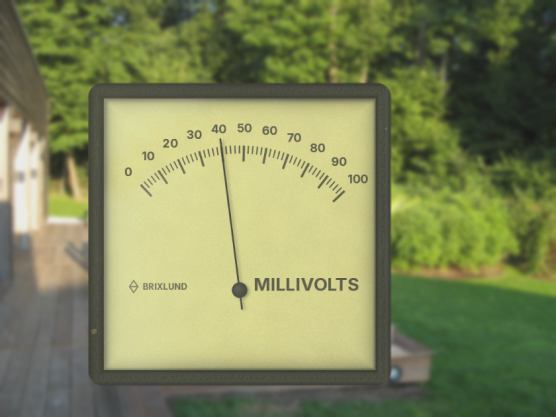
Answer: value=40 unit=mV
